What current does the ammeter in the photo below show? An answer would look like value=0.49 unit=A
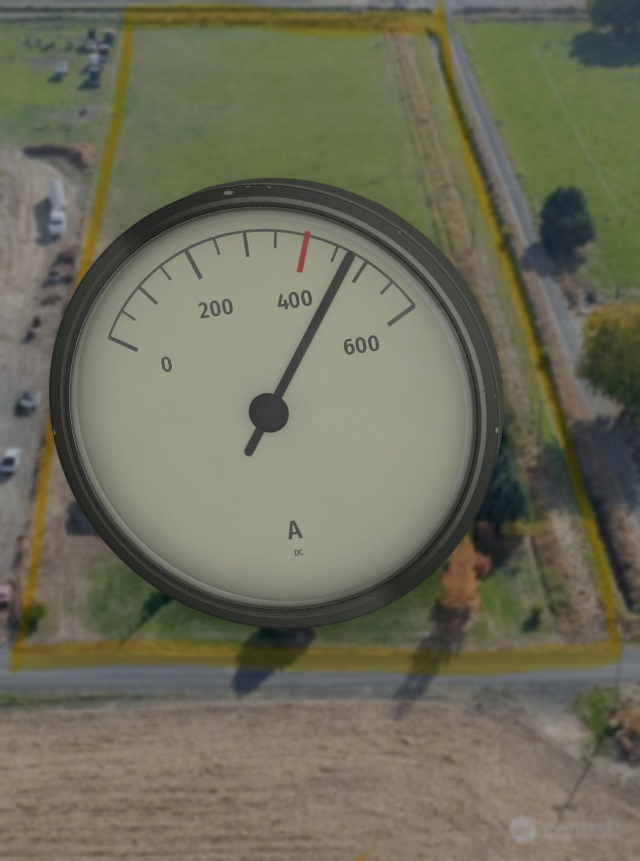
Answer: value=475 unit=A
